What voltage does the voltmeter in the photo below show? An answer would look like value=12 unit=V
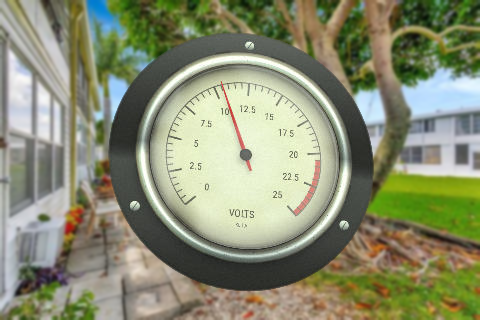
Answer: value=10.5 unit=V
